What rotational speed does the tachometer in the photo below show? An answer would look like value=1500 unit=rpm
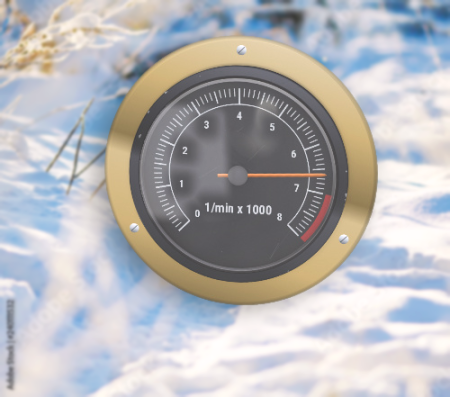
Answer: value=6600 unit=rpm
